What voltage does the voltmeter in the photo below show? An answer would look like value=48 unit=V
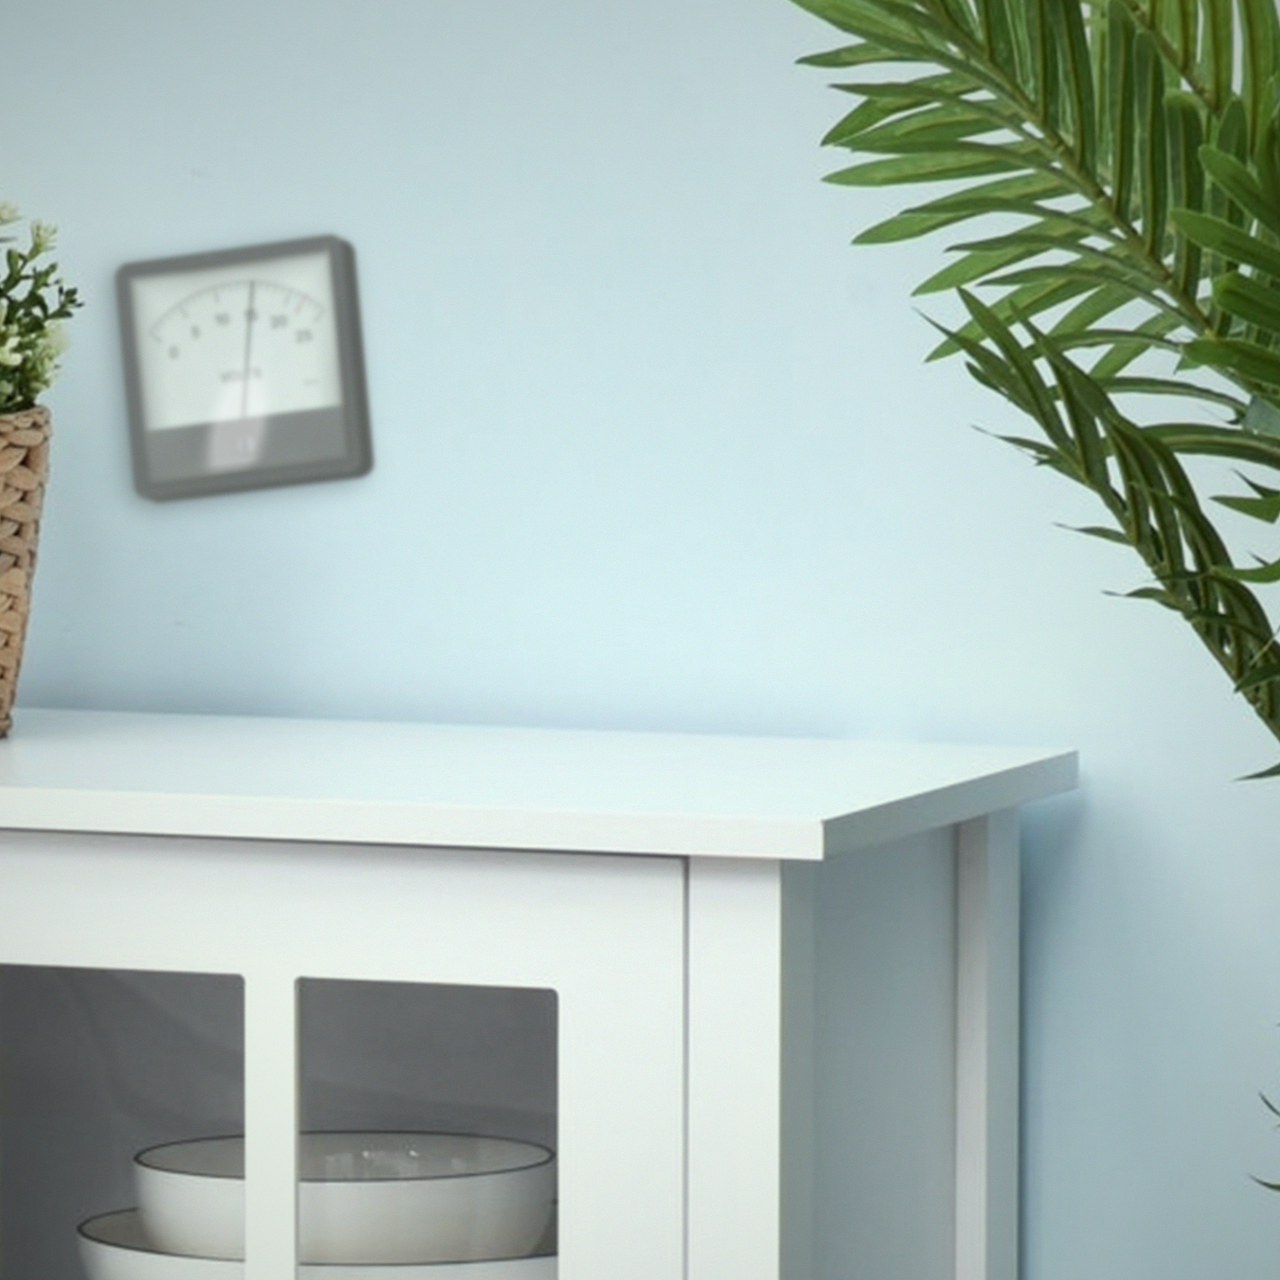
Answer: value=15 unit=V
